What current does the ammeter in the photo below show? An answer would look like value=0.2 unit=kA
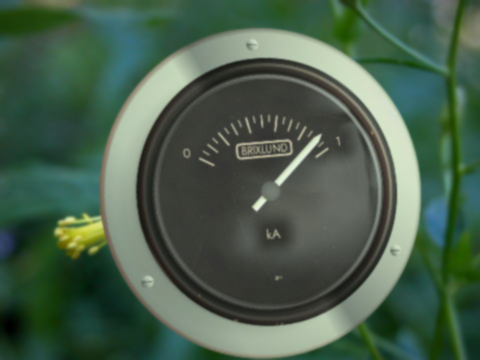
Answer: value=0.9 unit=kA
